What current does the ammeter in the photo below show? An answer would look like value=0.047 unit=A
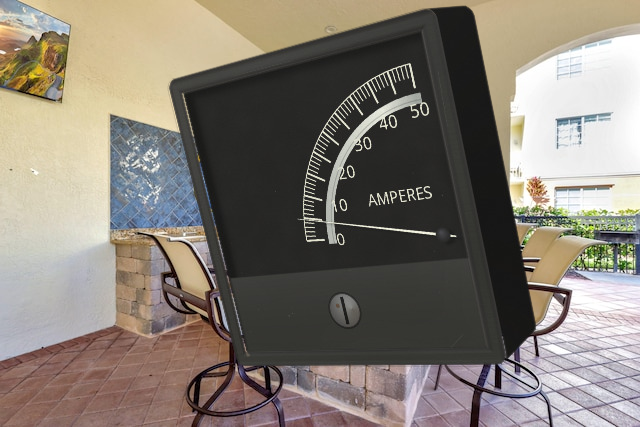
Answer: value=5 unit=A
